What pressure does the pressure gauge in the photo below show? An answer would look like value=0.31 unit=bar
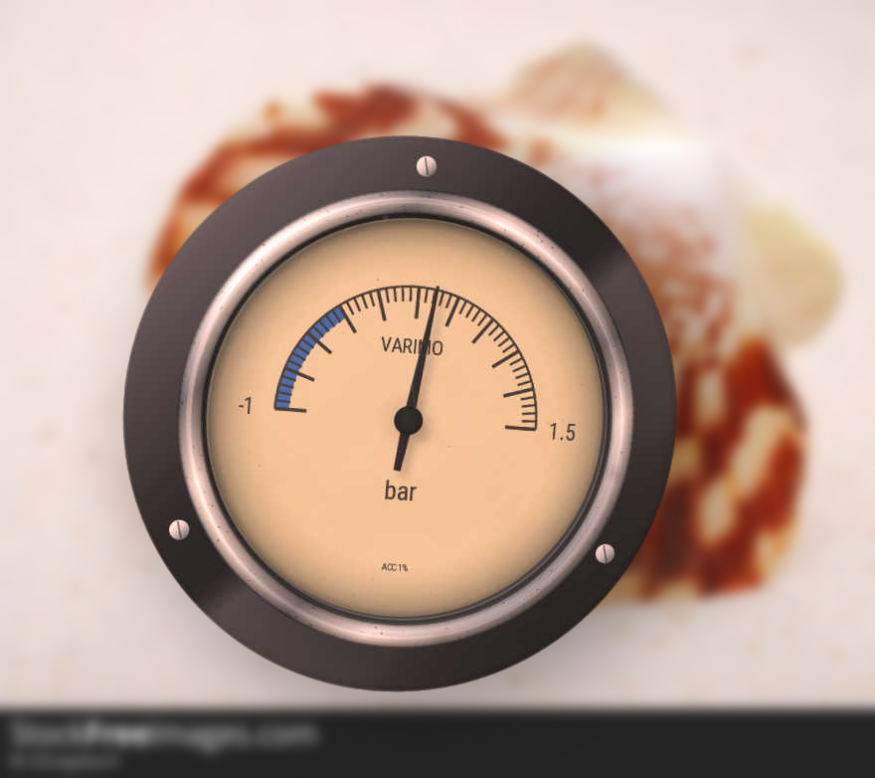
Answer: value=0.35 unit=bar
